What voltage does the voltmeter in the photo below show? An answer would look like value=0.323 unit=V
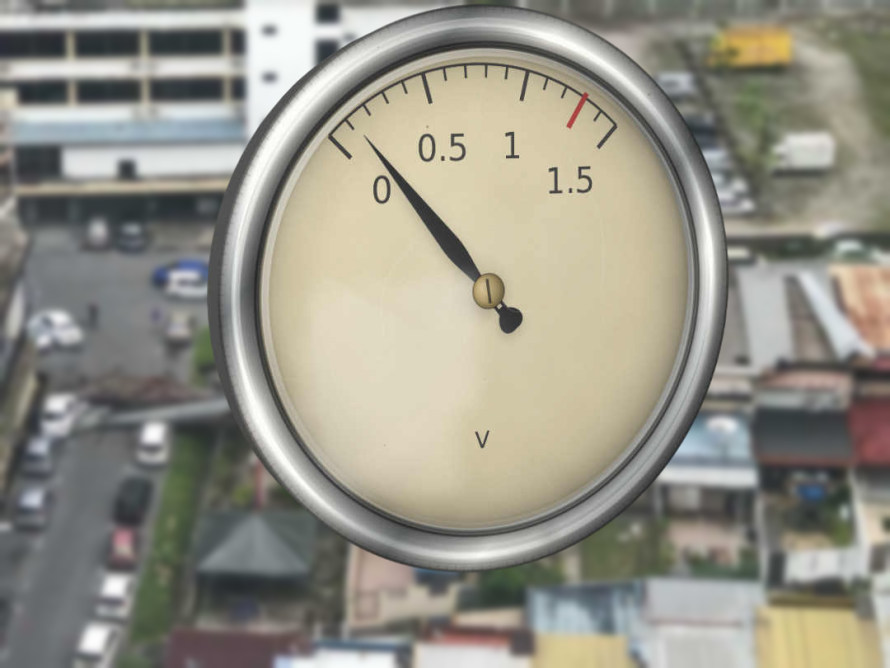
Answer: value=0.1 unit=V
